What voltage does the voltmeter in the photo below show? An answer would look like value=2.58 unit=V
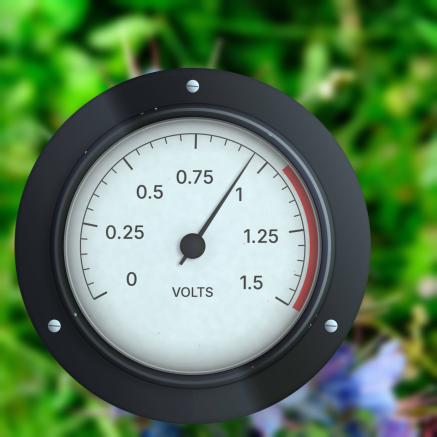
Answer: value=0.95 unit=V
